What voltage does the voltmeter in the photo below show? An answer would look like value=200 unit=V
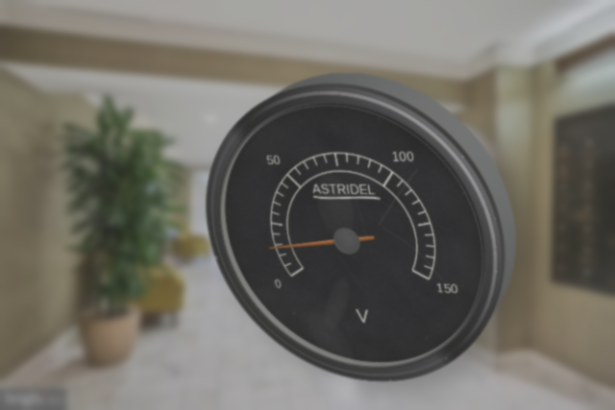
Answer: value=15 unit=V
